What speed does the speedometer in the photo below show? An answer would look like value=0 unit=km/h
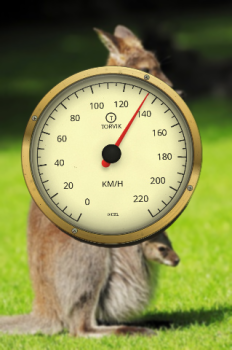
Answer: value=135 unit=km/h
